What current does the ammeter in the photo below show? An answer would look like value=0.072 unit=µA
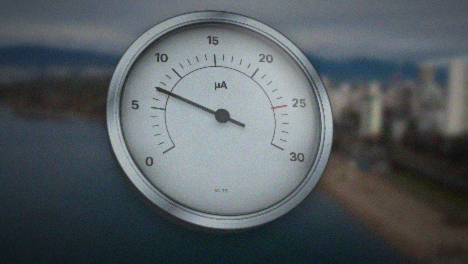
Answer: value=7 unit=µA
